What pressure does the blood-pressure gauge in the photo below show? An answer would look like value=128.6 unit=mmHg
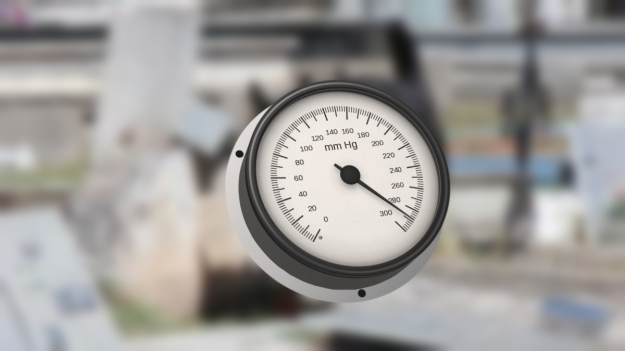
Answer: value=290 unit=mmHg
